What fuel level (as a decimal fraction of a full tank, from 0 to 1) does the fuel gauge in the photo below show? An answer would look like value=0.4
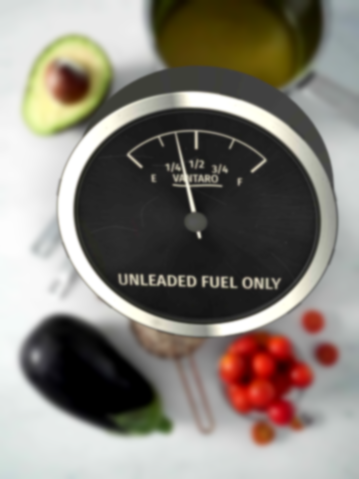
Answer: value=0.375
